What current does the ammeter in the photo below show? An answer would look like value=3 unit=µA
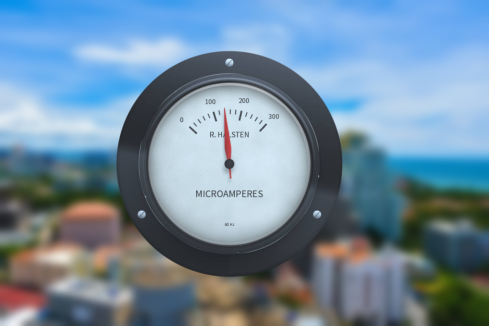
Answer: value=140 unit=µA
